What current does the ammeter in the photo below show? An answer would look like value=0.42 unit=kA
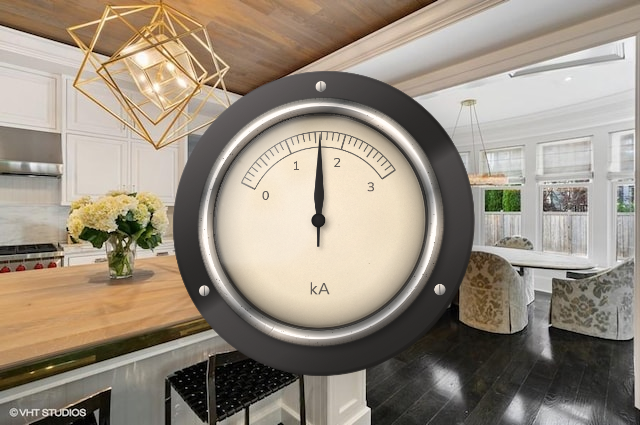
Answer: value=1.6 unit=kA
